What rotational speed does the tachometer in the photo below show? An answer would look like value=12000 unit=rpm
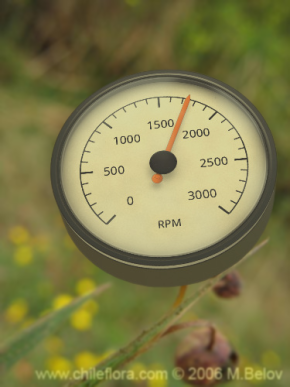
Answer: value=1750 unit=rpm
